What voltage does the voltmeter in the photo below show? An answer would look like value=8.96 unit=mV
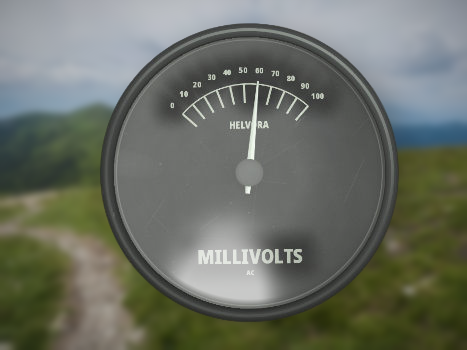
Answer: value=60 unit=mV
